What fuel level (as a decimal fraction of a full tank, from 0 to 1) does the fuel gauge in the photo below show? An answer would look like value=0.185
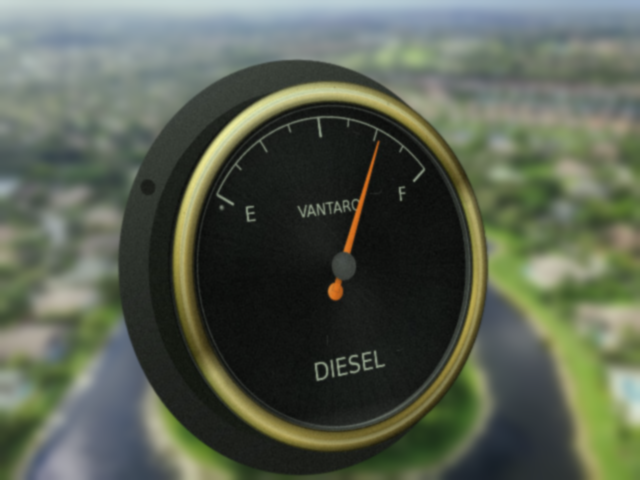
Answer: value=0.75
